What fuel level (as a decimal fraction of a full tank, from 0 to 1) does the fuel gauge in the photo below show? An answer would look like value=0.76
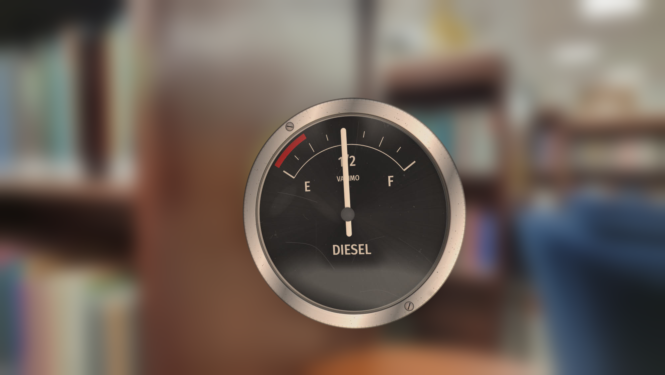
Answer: value=0.5
